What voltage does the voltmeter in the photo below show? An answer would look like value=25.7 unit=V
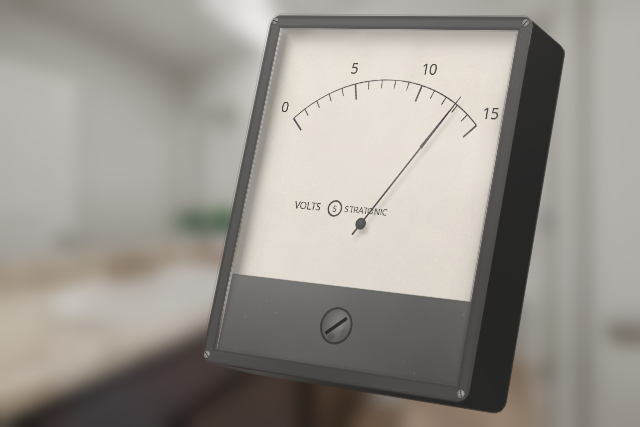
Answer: value=13 unit=V
